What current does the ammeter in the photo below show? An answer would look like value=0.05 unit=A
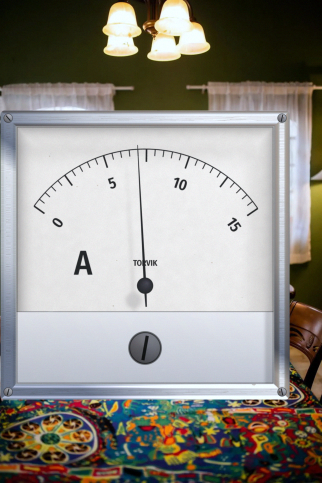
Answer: value=7 unit=A
